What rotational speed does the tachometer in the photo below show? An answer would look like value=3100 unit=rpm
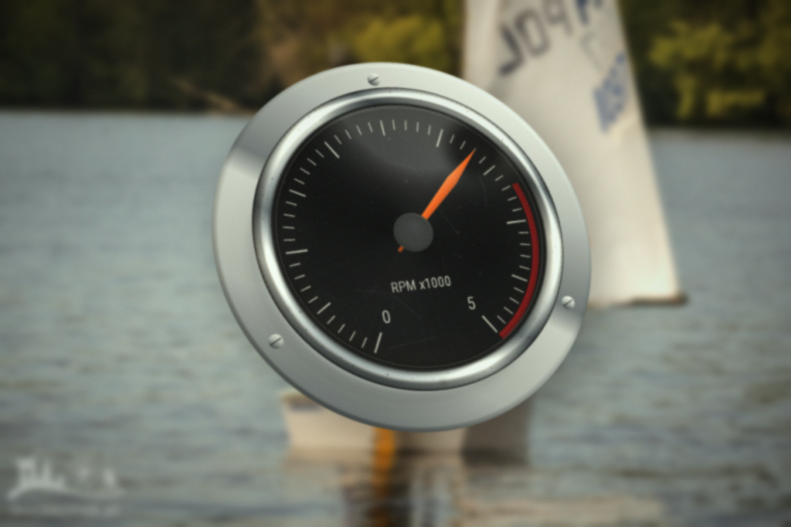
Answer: value=3300 unit=rpm
